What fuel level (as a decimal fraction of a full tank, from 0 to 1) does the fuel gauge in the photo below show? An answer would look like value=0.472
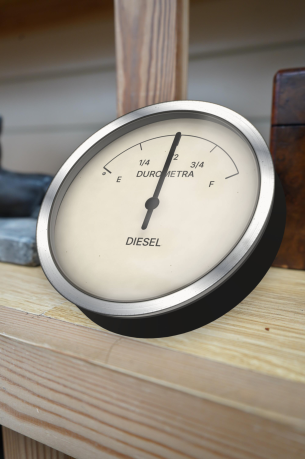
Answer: value=0.5
